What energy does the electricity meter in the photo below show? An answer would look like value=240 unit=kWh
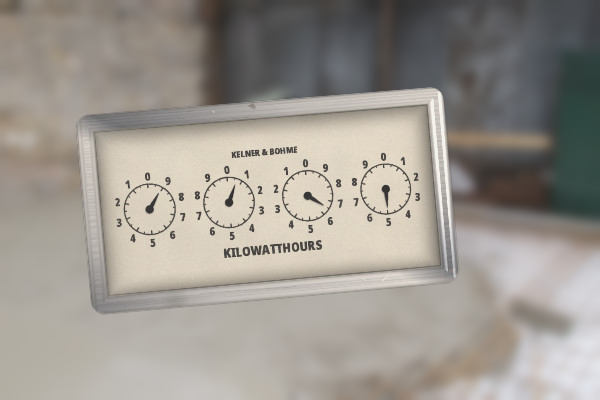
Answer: value=9065 unit=kWh
